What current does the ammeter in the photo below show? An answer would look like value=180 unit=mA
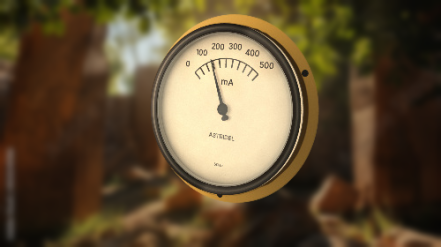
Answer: value=150 unit=mA
